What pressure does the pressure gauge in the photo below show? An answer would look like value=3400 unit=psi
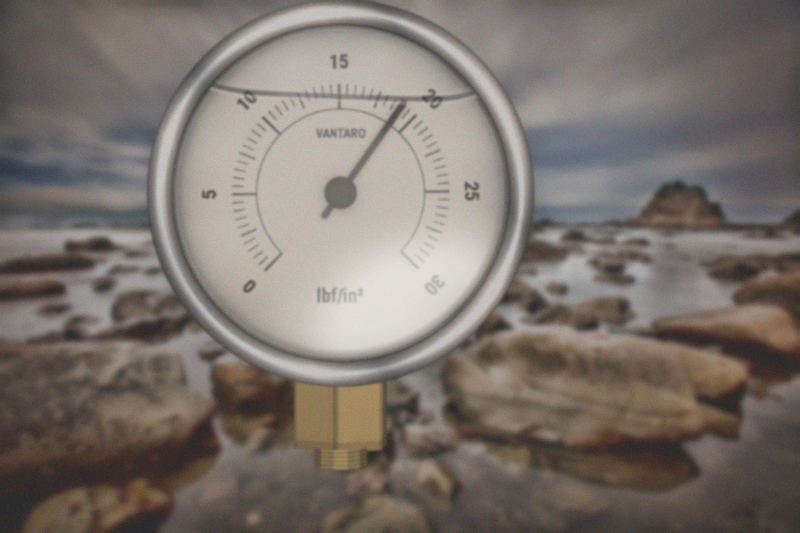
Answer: value=19 unit=psi
